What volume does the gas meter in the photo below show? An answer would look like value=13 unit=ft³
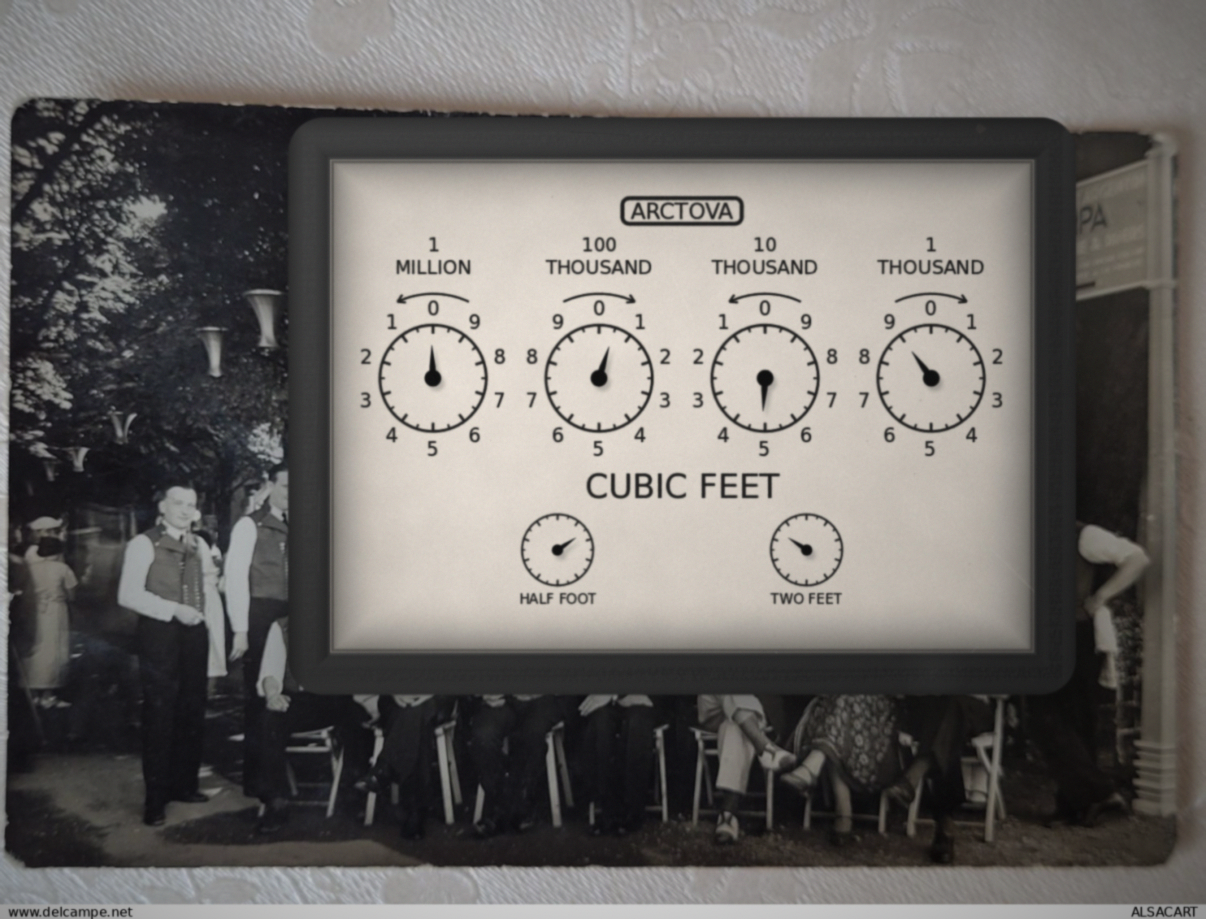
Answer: value=4900 unit=ft³
